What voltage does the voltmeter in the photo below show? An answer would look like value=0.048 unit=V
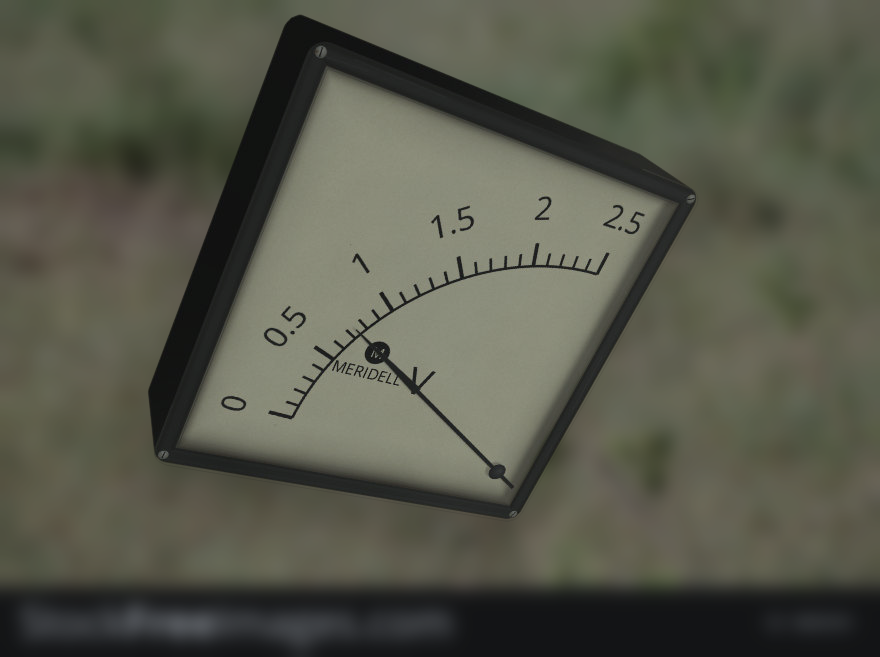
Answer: value=0.75 unit=V
